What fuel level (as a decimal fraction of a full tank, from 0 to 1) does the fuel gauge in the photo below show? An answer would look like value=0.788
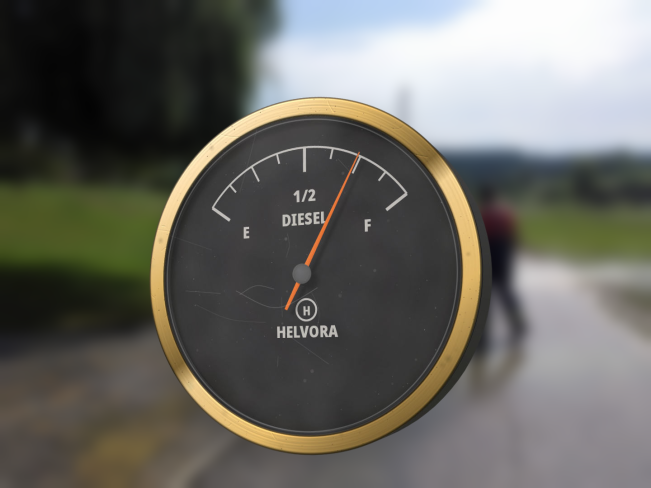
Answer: value=0.75
